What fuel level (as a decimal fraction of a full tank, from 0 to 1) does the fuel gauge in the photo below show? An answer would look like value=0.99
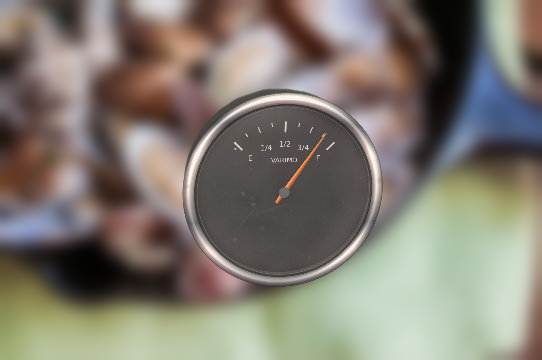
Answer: value=0.875
